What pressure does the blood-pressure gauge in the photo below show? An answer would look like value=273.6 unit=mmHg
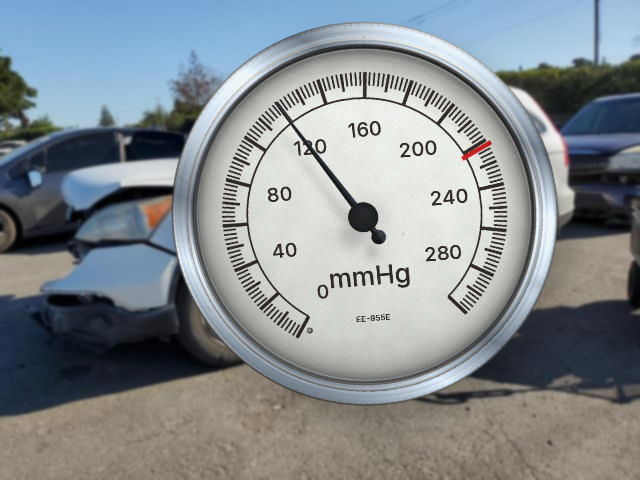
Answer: value=120 unit=mmHg
